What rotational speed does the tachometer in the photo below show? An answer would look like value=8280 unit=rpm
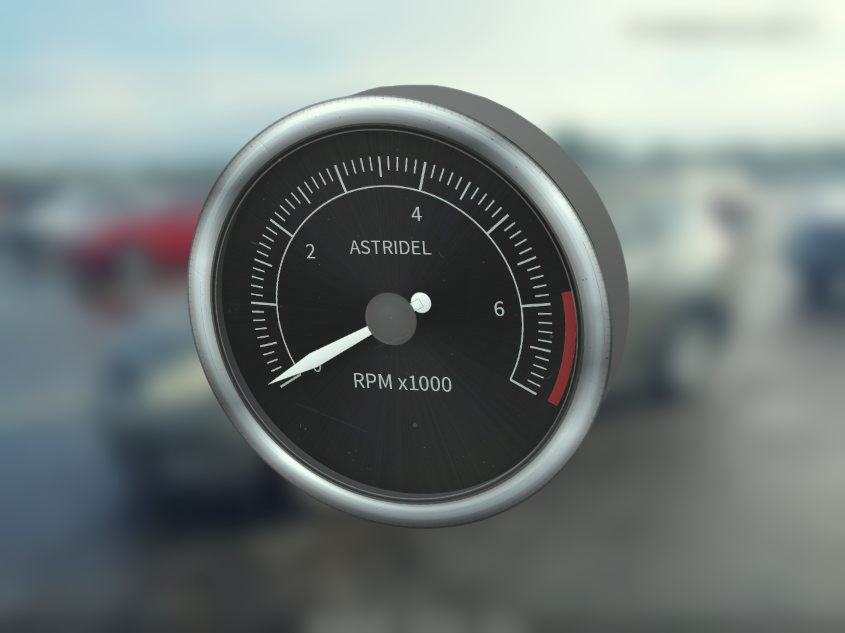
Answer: value=100 unit=rpm
